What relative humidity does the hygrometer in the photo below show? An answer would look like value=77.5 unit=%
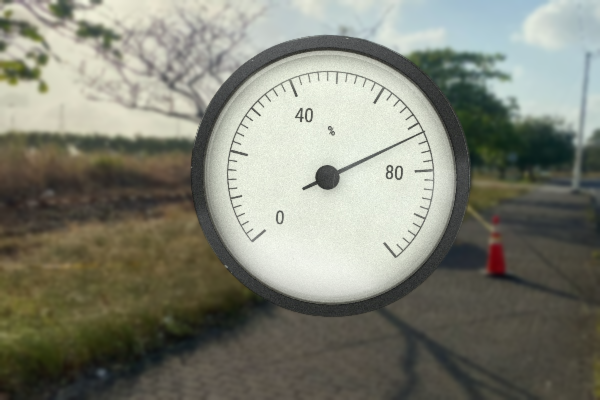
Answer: value=72 unit=%
